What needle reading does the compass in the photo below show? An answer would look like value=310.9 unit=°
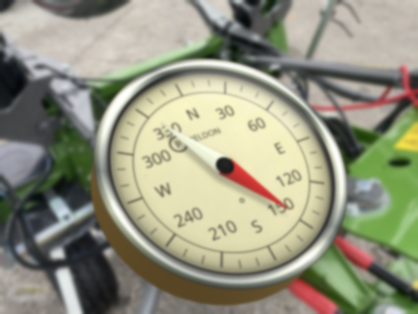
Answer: value=150 unit=°
